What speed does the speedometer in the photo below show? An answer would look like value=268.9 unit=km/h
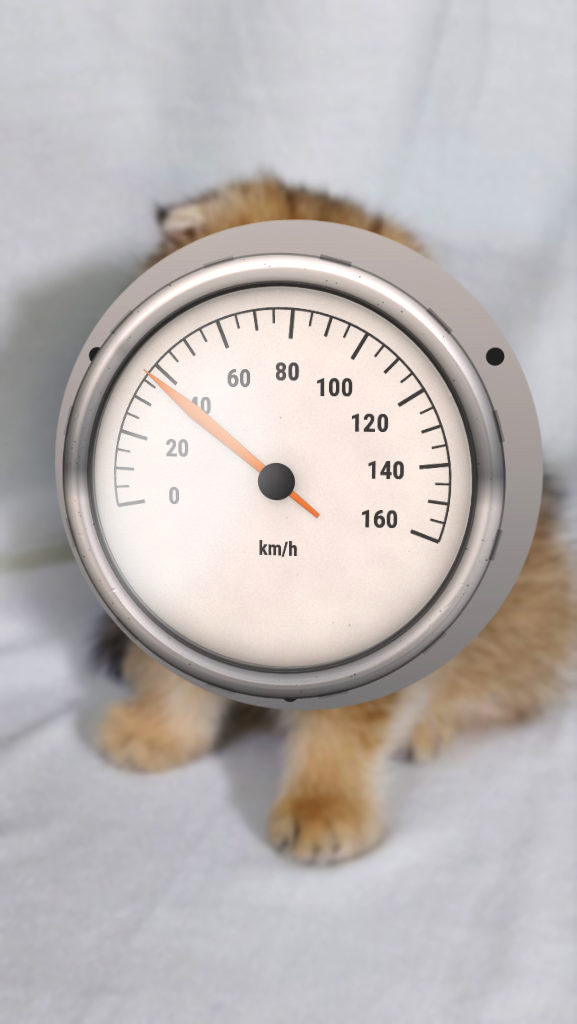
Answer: value=37.5 unit=km/h
